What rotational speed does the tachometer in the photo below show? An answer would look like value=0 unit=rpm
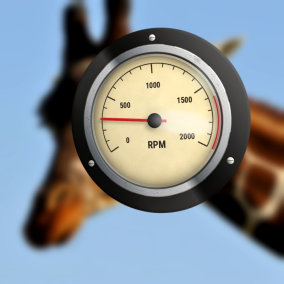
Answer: value=300 unit=rpm
